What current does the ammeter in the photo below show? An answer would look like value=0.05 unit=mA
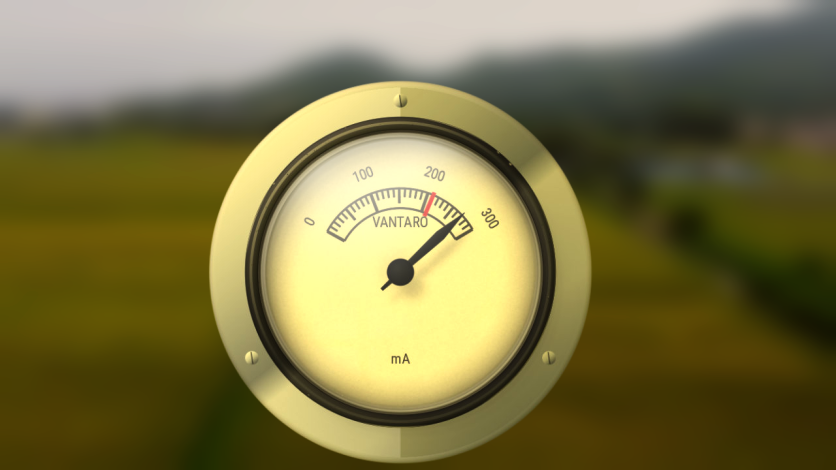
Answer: value=270 unit=mA
